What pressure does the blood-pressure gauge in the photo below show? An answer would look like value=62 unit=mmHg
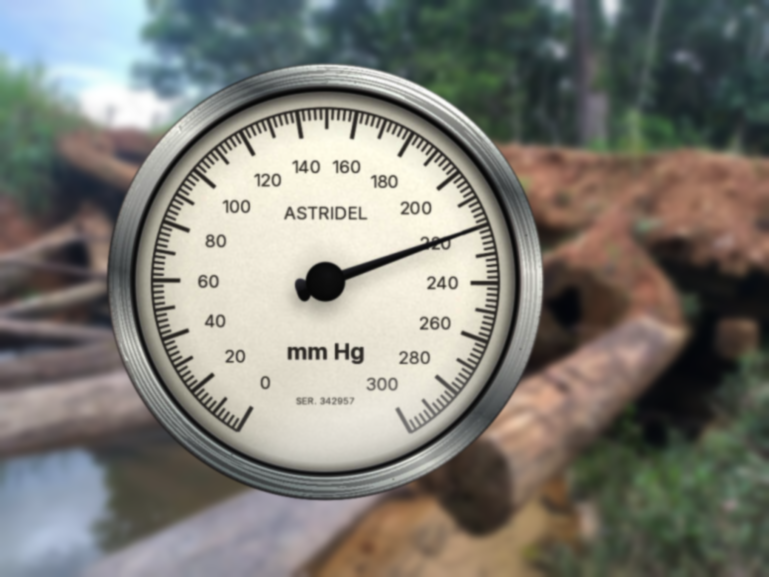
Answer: value=220 unit=mmHg
